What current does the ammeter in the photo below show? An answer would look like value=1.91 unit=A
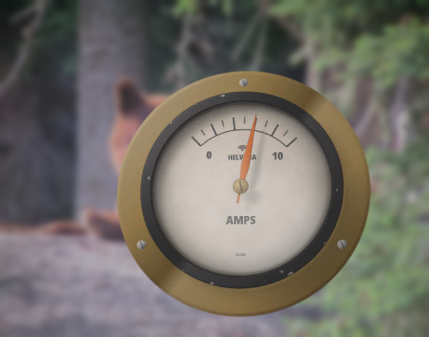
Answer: value=6 unit=A
